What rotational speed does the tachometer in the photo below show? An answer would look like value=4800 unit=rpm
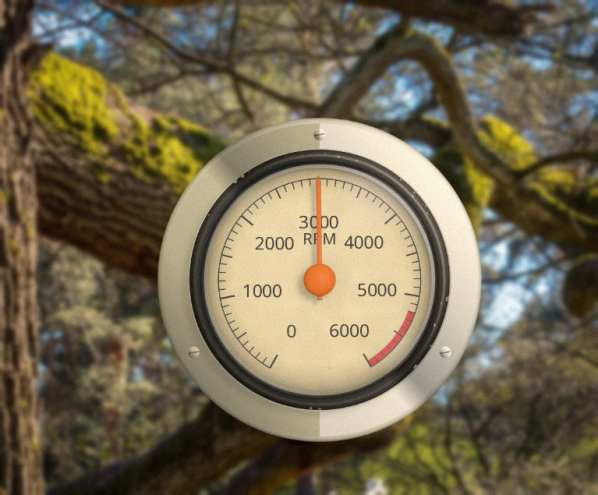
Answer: value=3000 unit=rpm
